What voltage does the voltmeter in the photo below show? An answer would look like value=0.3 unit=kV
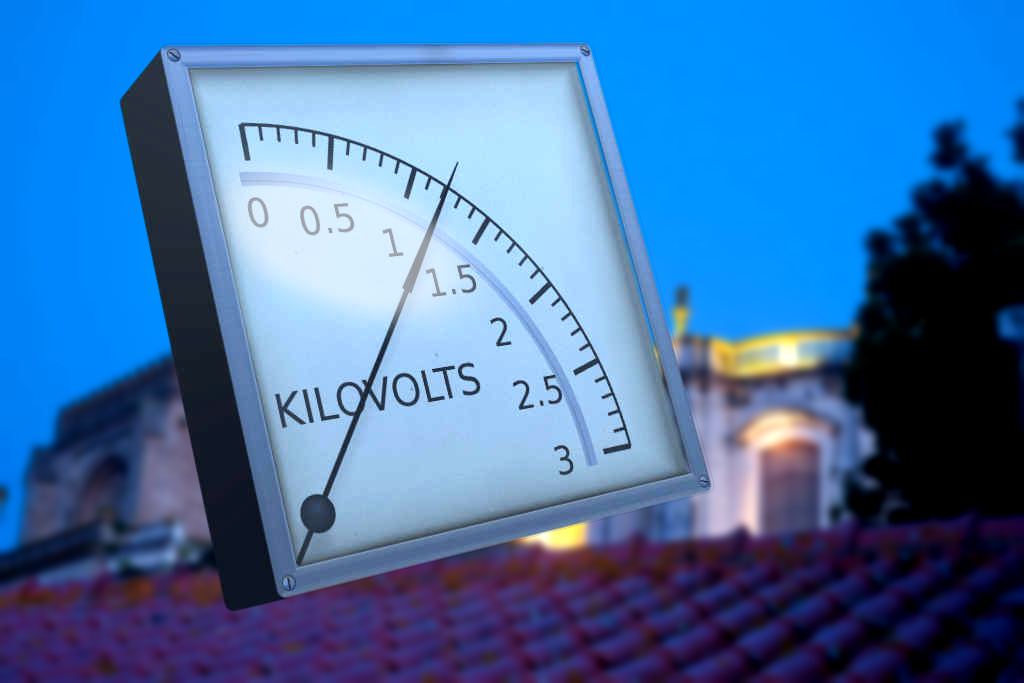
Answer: value=1.2 unit=kV
